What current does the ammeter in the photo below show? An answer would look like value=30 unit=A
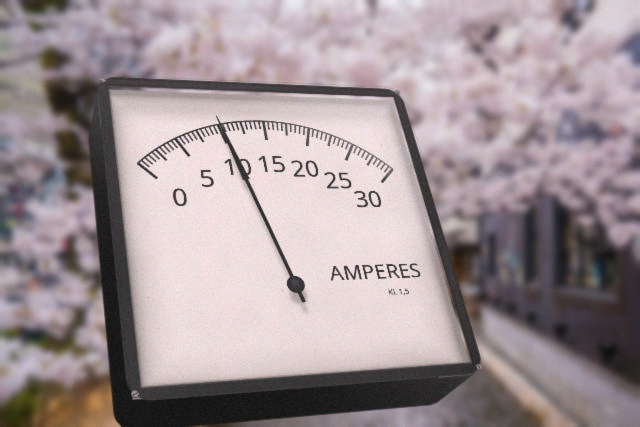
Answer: value=10 unit=A
